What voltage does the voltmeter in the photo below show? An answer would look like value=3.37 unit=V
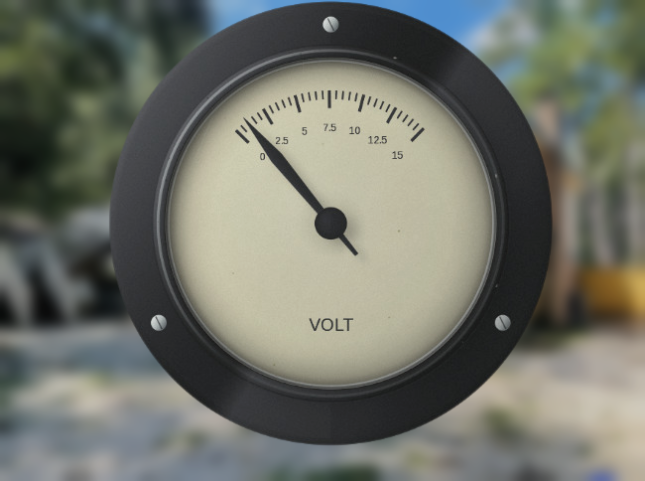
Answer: value=1 unit=V
